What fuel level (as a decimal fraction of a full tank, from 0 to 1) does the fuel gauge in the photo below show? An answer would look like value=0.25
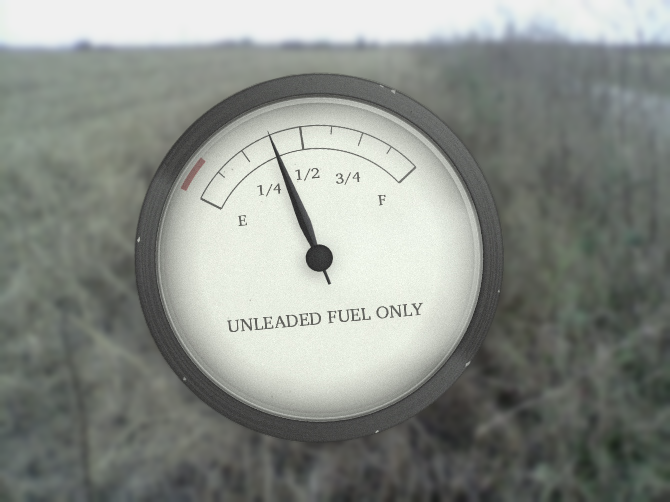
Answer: value=0.375
